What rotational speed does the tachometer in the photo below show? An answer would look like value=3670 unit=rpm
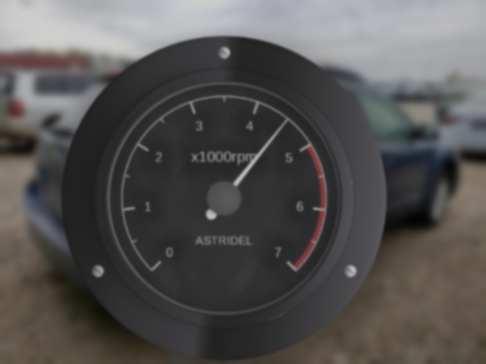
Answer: value=4500 unit=rpm
